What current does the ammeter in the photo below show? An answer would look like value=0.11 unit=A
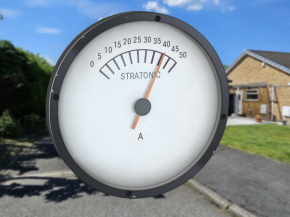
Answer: value=40 unit=A
